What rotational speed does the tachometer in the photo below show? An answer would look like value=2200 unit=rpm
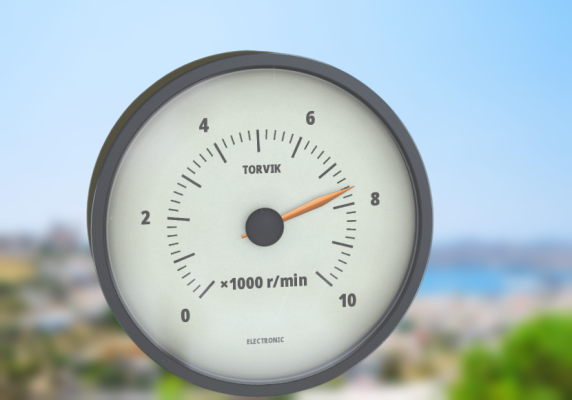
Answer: value=7600 unit=rpm
